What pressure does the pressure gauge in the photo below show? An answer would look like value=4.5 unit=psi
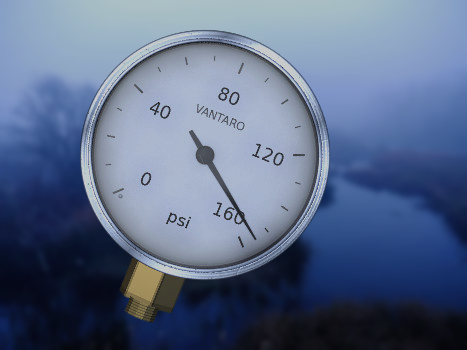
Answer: value=155 unit=psi
